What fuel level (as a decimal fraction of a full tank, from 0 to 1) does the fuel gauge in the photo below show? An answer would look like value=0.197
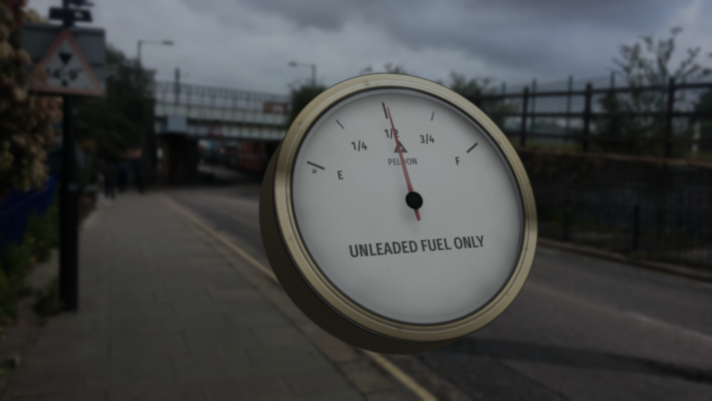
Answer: value=0.5
